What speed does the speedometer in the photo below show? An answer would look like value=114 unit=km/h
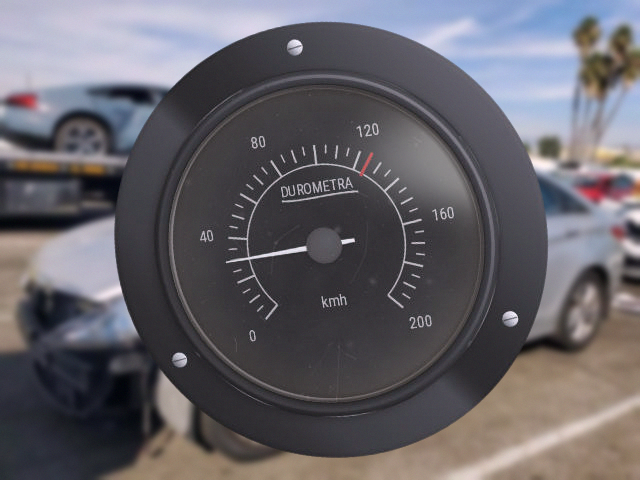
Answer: value=30 unit=km/h
